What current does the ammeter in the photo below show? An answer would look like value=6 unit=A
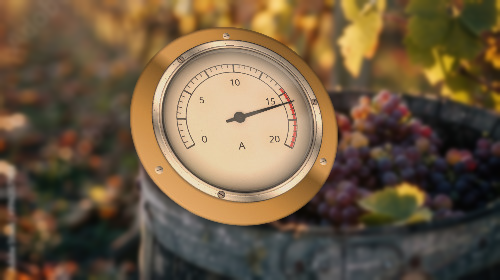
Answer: value=16 unit=A
